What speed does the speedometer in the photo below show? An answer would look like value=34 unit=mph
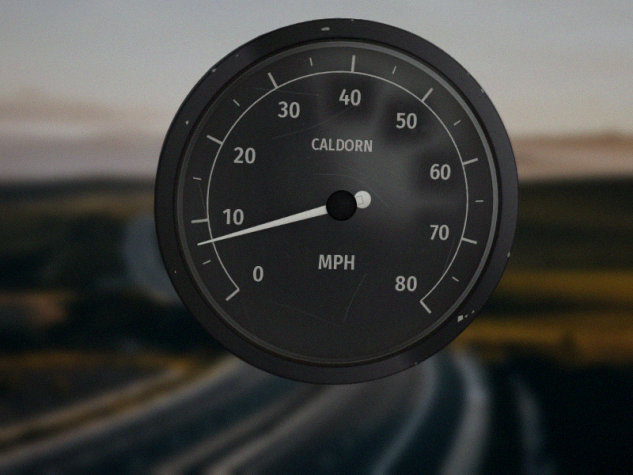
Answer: value=7.5 unit=mph
